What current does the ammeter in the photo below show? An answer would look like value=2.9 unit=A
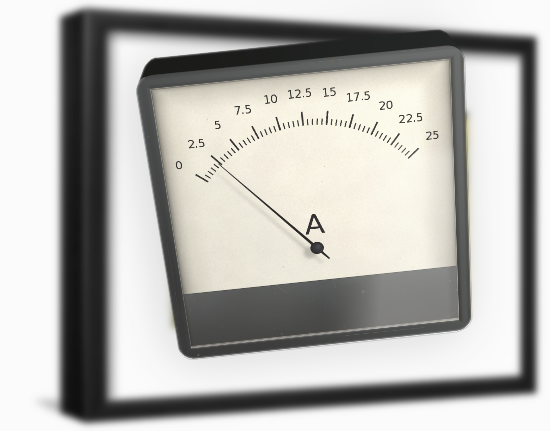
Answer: value=2.5 unit=A
